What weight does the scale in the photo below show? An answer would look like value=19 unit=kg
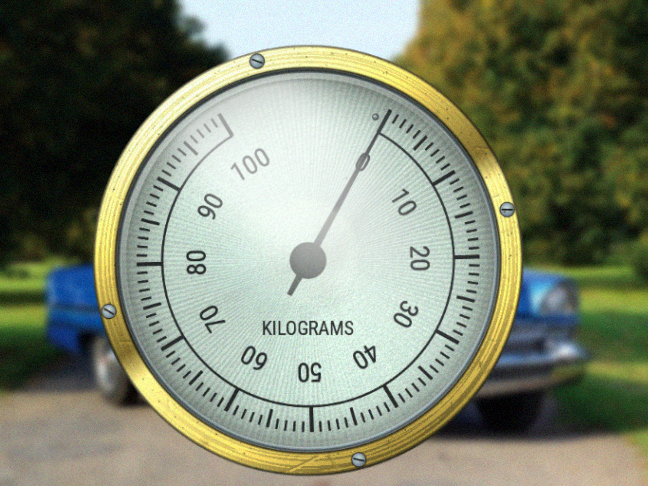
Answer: value=0 unit=kg
